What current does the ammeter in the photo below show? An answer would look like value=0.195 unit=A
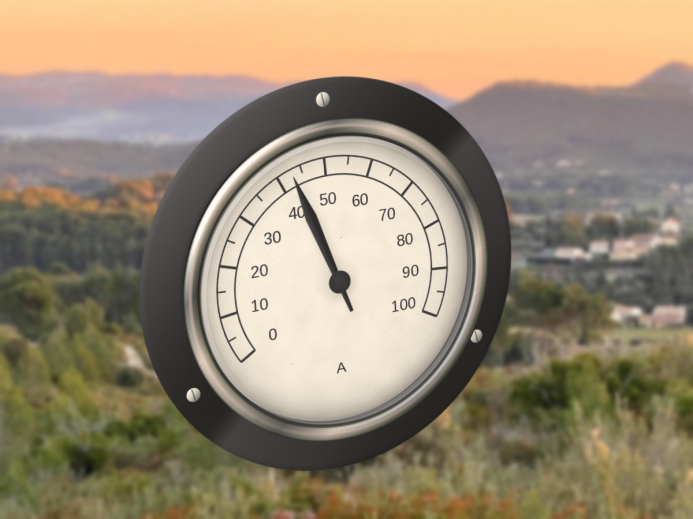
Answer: value=42.5 unit=A
